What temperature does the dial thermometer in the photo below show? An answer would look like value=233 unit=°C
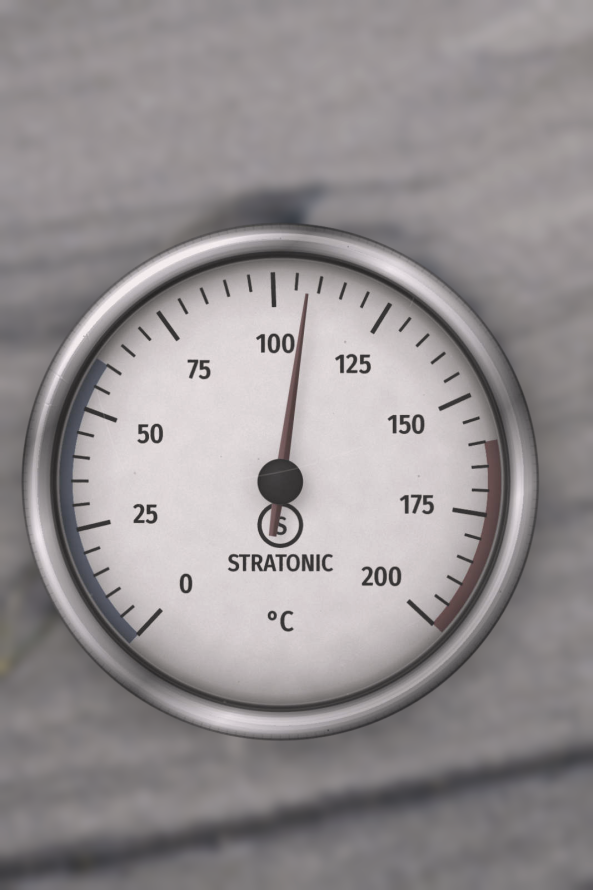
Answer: value=107.5 unit=°C
